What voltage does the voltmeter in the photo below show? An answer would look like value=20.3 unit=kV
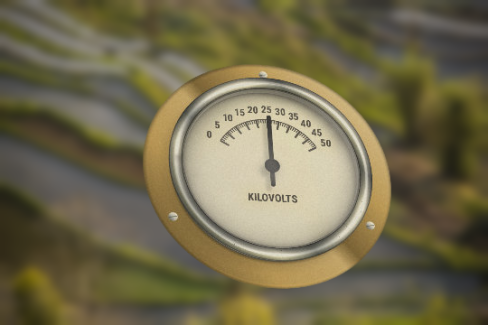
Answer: value=25 unit=kV
